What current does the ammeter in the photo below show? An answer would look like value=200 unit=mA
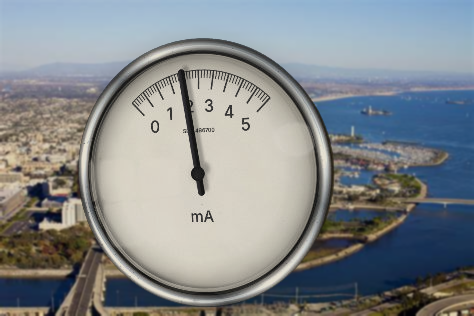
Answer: value=2 unit=mA
